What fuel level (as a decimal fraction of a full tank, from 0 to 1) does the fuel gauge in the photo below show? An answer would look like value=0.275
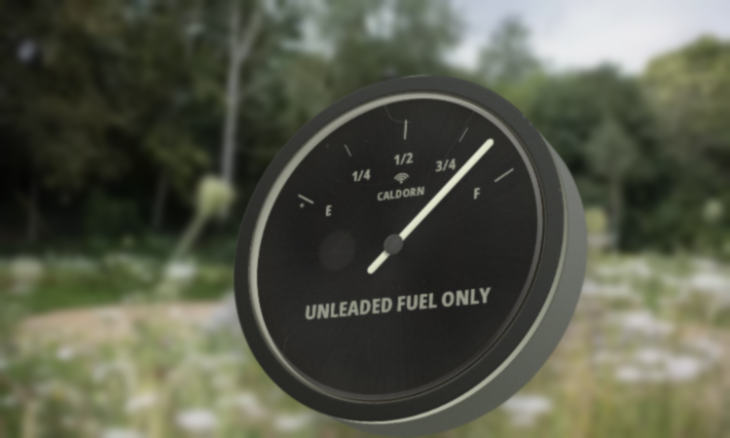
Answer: value=0.875
